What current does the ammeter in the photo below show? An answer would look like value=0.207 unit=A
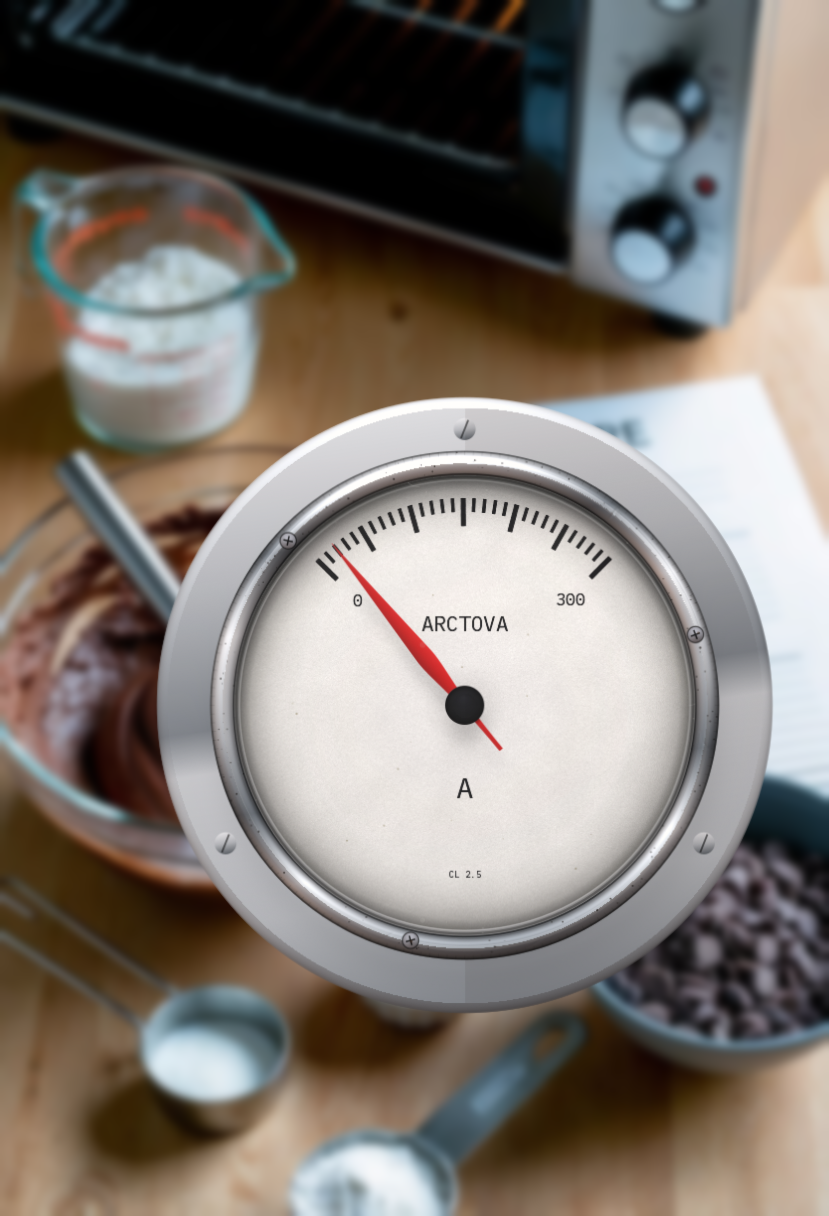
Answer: value=20 unit=A
